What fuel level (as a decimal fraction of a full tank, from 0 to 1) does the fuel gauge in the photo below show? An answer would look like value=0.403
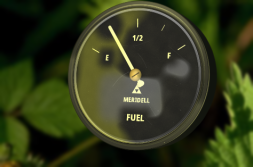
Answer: value=0.25
